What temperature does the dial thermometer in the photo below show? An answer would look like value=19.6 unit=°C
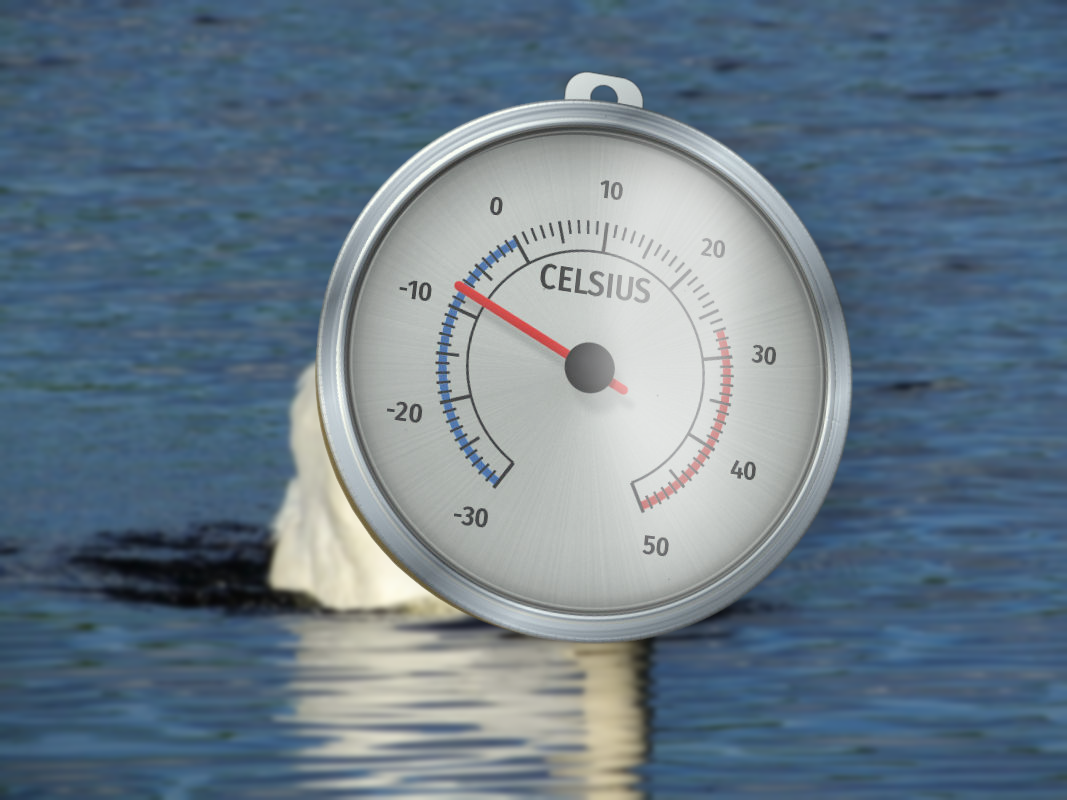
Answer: value=-8 unit=°C
